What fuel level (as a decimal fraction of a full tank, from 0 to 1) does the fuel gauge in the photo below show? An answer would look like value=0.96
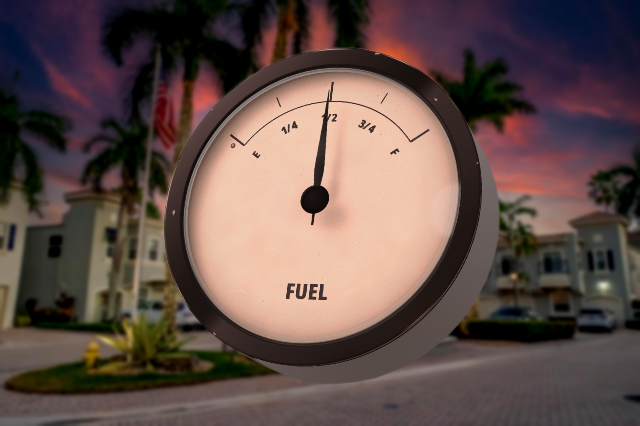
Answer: value=0.5
